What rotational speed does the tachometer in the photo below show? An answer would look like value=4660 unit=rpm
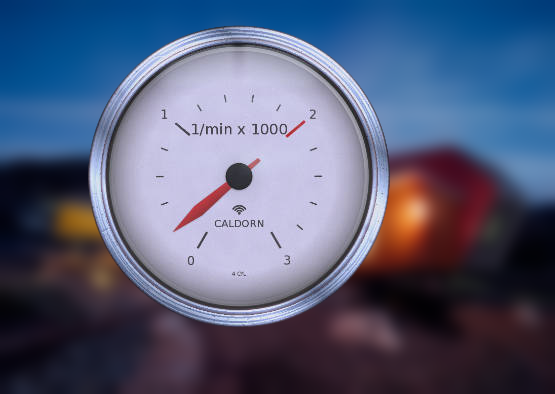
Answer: value=200 unit=rpm
